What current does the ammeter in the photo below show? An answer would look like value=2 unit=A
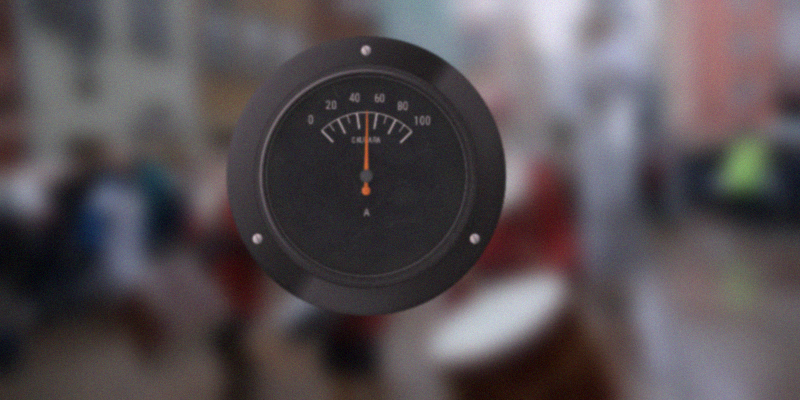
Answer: value=50 unit=A
